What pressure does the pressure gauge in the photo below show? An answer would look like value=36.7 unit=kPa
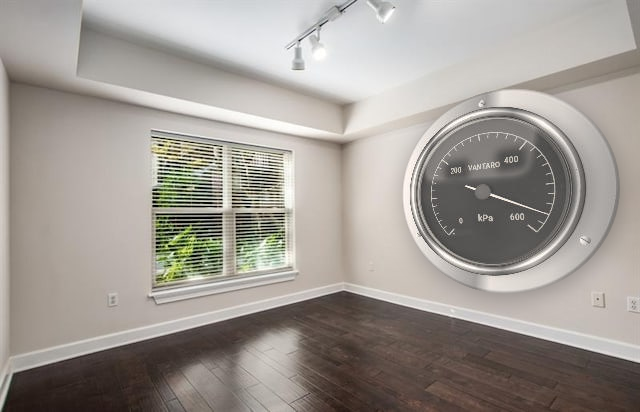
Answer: value=560 unit=kPa
